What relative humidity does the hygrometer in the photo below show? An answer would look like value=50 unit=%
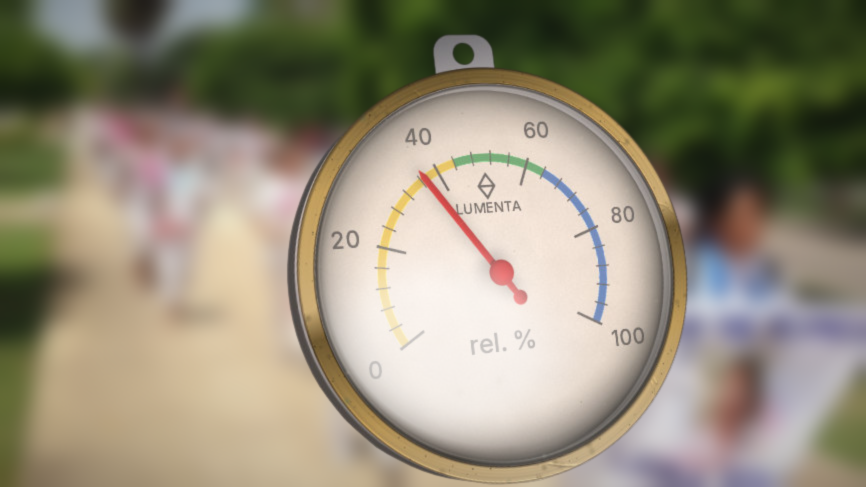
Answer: value=36 unit=%
